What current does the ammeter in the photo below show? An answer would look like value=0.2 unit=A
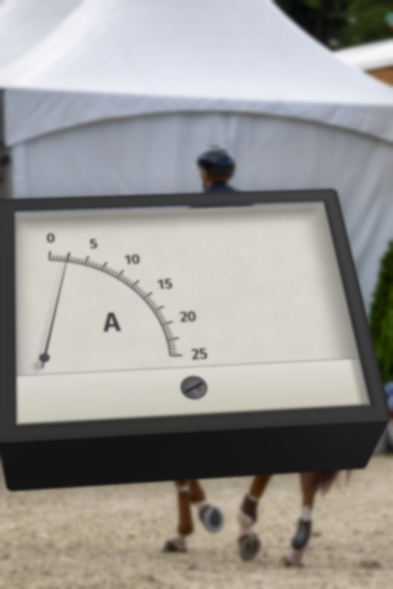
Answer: value=2.5 unit=A
